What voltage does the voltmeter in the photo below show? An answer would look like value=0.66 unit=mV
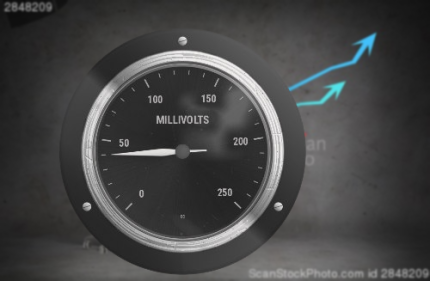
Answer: value=40 unit=mV
